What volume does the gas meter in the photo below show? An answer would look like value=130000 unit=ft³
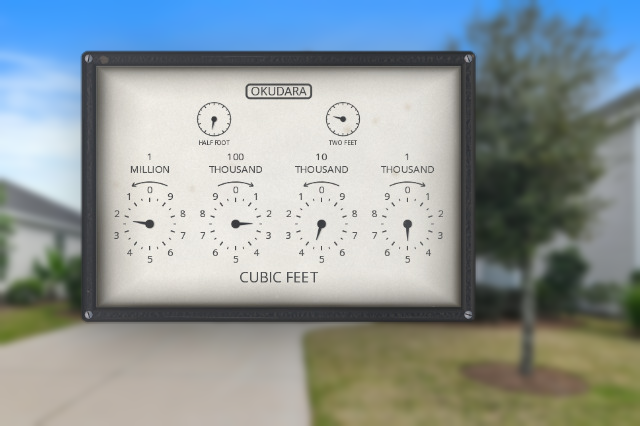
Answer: value=224500 unit=ft³
